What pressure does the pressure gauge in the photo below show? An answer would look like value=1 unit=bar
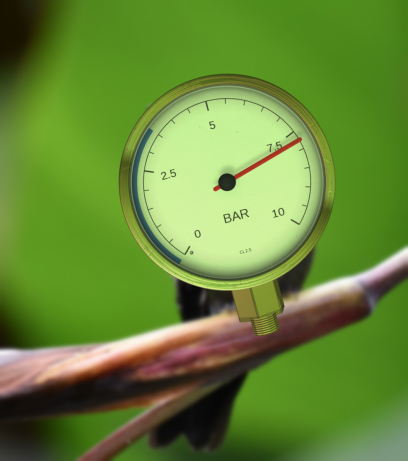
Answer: value=7.75 unit=bar
